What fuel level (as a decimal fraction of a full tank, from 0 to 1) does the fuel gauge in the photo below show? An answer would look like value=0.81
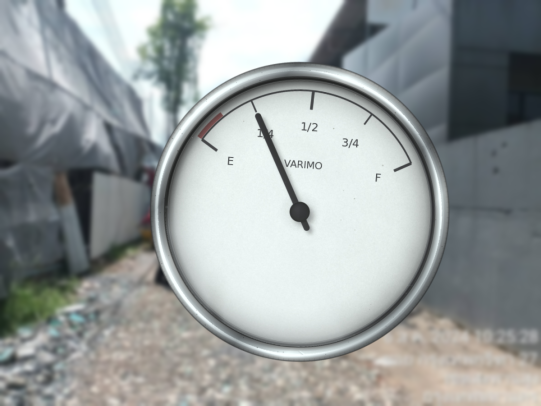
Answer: value=0.25
